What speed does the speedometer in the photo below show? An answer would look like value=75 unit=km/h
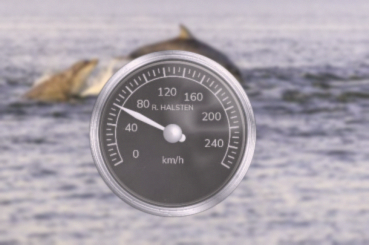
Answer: value=60 unit=km/h
